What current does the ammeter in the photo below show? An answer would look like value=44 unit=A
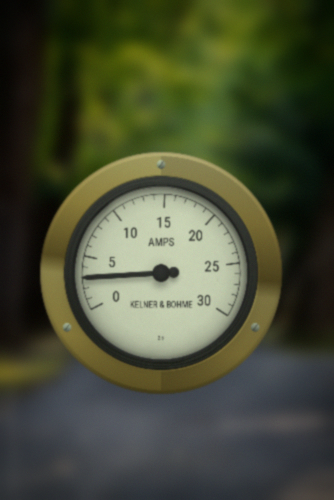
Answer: value=3 unit=A
